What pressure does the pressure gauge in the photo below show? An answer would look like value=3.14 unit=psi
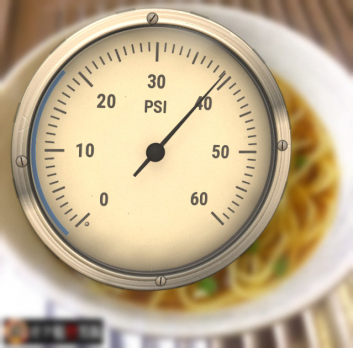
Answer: value=39 unit=psi
